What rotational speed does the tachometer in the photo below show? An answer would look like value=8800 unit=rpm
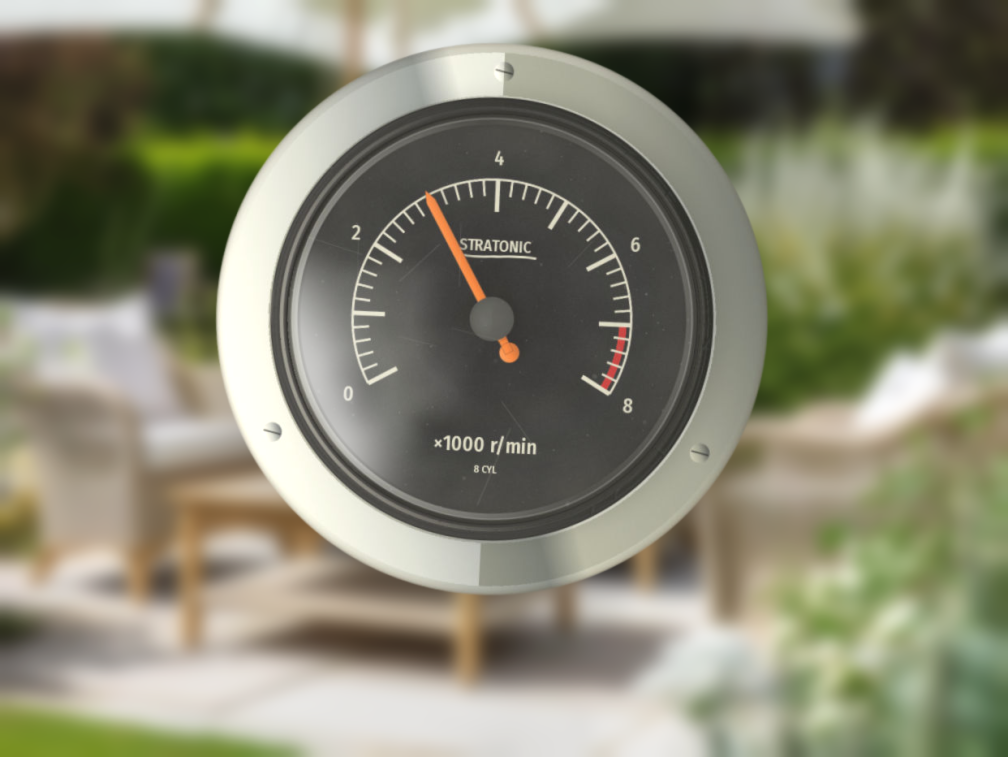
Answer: value=3000 unit=rpm
